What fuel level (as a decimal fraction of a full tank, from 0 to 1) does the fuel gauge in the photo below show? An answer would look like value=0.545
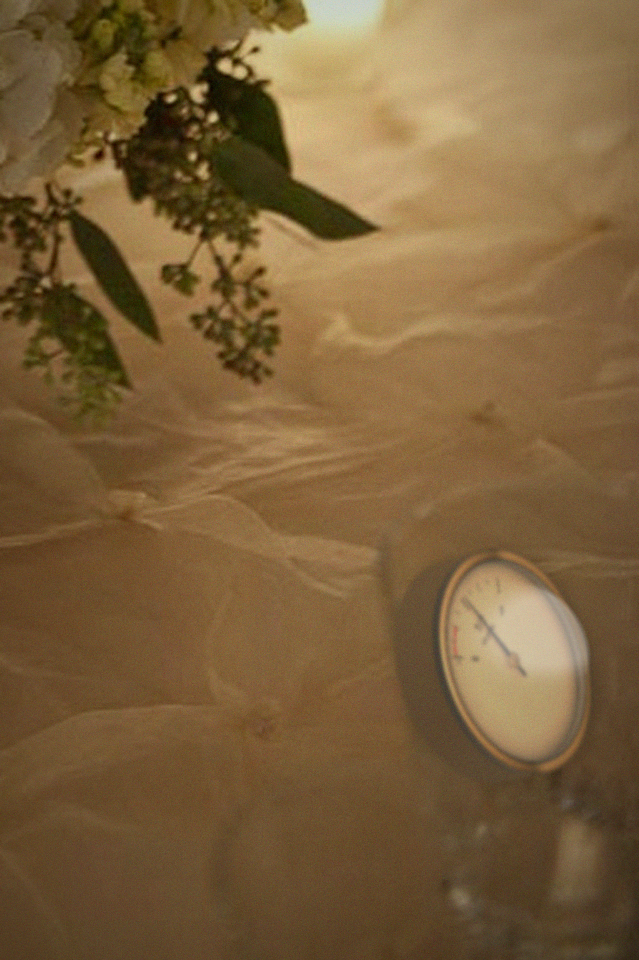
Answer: value=0.5
